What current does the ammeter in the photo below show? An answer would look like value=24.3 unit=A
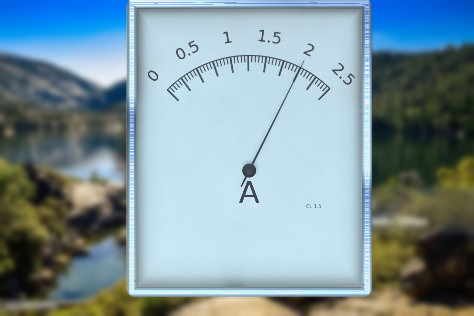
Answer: value=2 unit=A
